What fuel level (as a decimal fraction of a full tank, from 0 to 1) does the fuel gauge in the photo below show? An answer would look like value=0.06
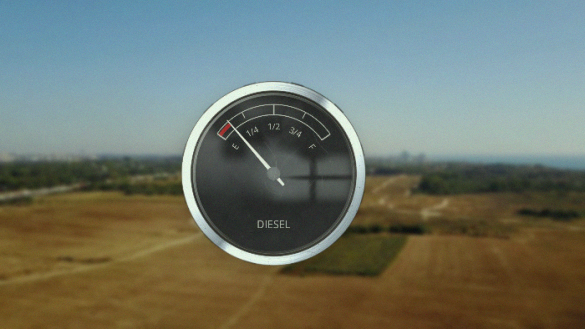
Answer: value=0.125
